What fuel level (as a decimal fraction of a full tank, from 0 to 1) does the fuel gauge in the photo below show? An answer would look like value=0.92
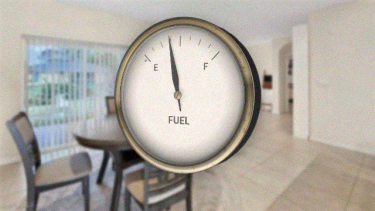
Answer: value=0.375
